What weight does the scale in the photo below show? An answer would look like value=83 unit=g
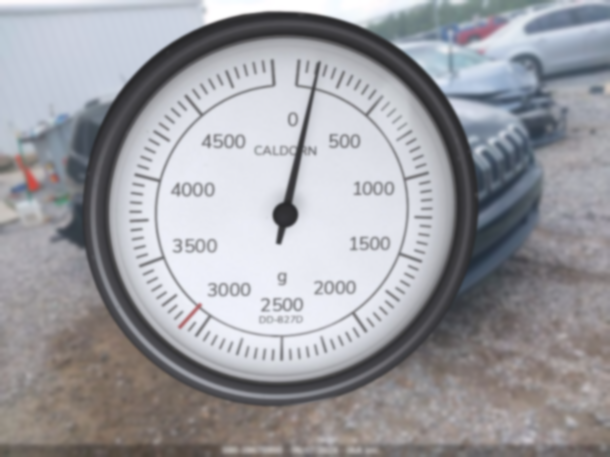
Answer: value=100 unit=g
